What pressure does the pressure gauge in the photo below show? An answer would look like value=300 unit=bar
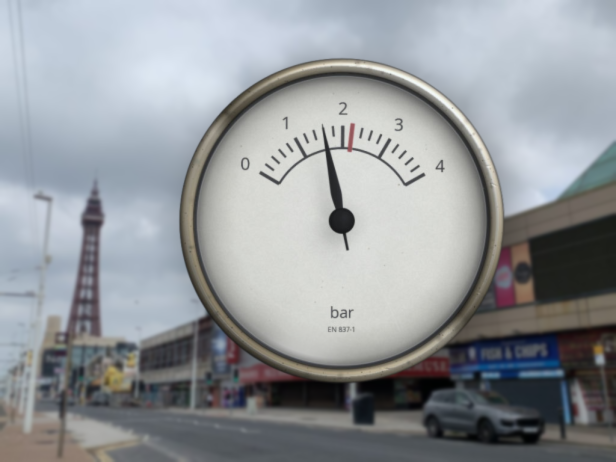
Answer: value=1.6 unit=bar
